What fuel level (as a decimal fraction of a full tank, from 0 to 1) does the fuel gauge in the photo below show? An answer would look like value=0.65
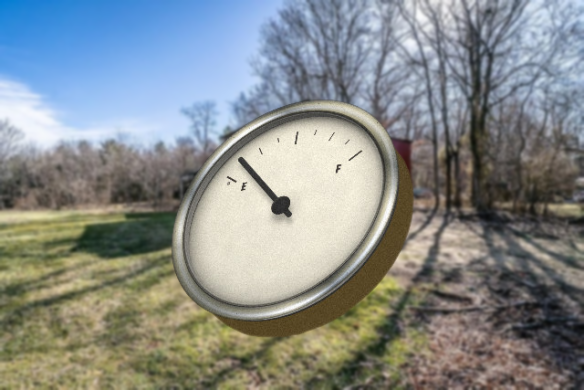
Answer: value=0.125
